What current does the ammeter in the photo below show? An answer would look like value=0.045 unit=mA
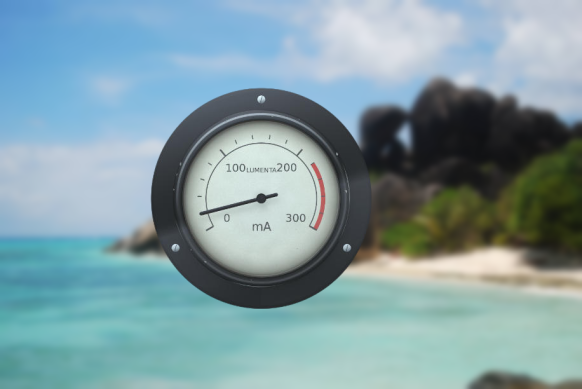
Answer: value=20 unit=mA
